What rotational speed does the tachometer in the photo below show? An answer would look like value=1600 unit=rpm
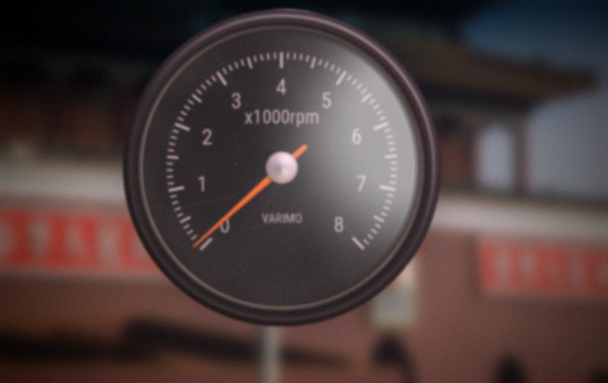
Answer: value=100 unit=rpm
